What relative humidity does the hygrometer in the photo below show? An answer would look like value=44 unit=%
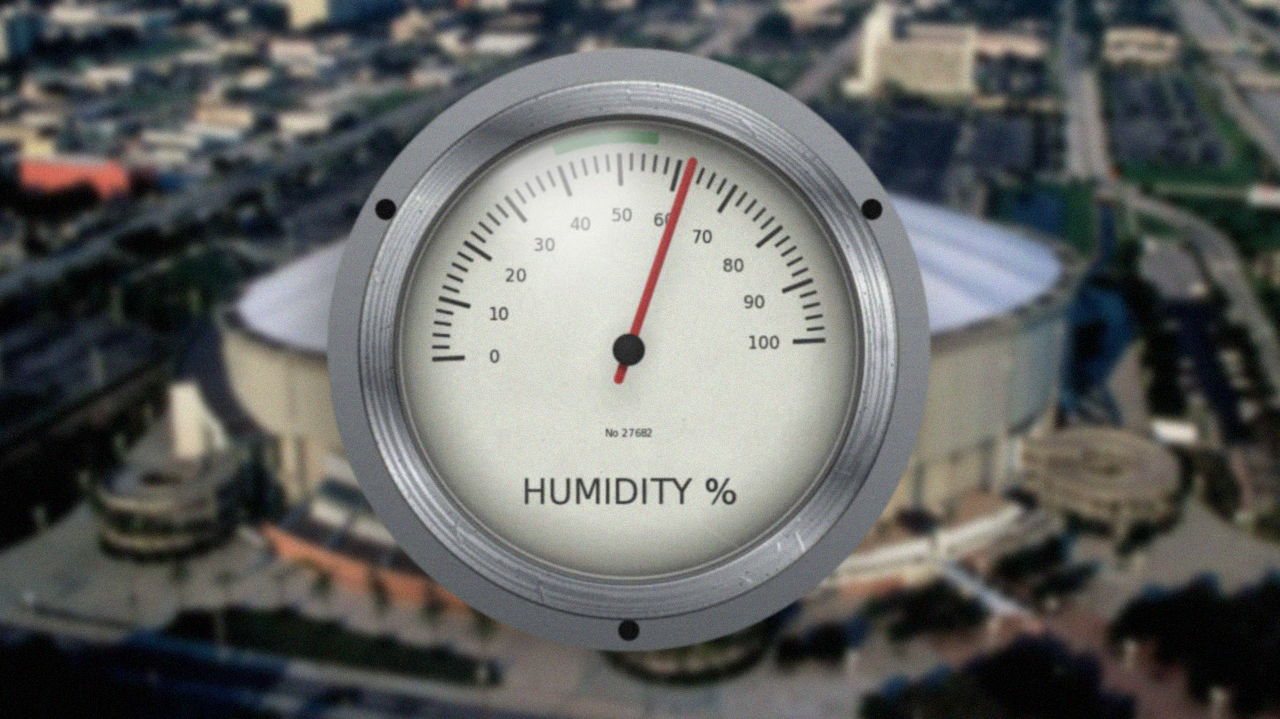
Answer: value=62 unit=%
